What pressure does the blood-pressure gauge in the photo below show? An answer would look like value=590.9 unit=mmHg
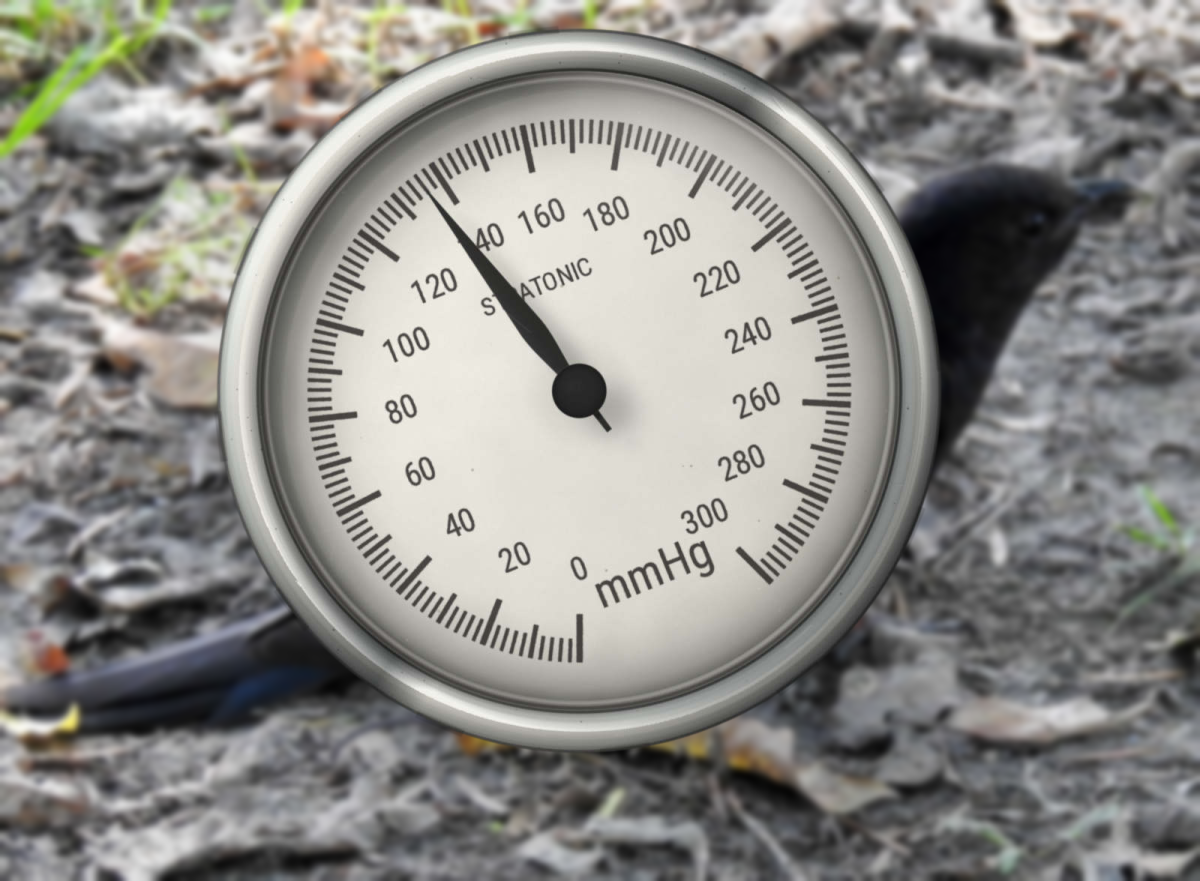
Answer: value=136 unit=mmHg
